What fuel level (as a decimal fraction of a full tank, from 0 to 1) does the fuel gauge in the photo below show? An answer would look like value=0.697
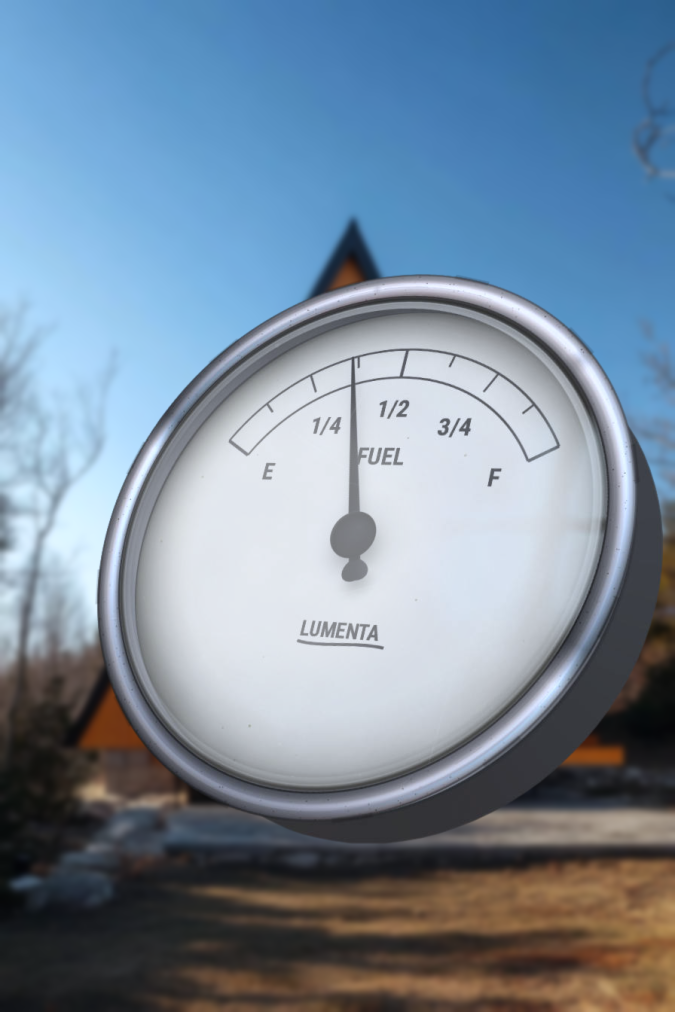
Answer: value=0.375
